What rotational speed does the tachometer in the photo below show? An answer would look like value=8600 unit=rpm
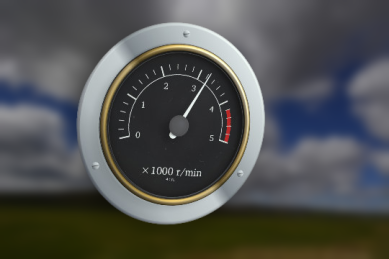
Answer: value=3200 unit=rpm
